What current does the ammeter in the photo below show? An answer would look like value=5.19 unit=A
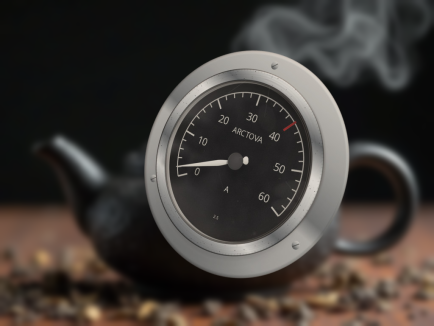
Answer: value=2 unit=A
